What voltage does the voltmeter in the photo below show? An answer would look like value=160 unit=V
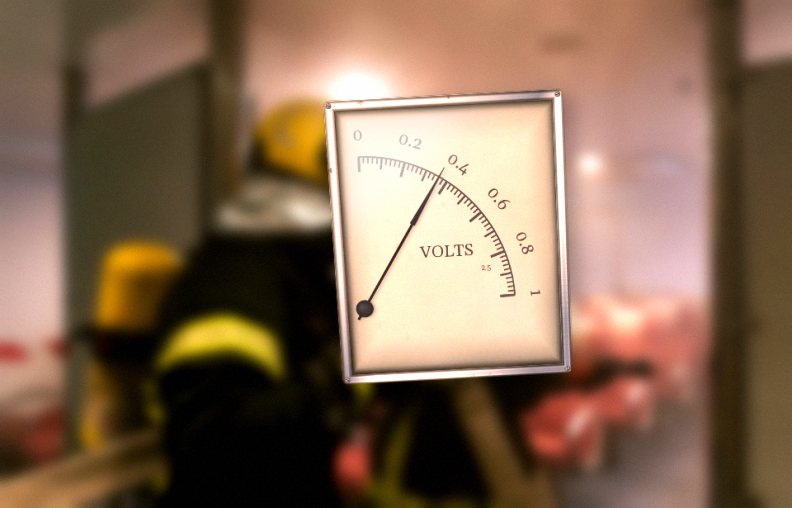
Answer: value=0.36 unit=V
